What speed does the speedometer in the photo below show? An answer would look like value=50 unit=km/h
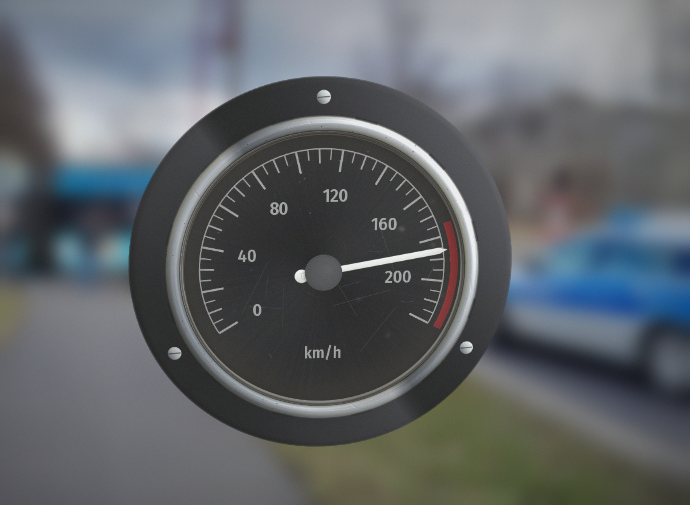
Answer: value=185 unit=km/h
